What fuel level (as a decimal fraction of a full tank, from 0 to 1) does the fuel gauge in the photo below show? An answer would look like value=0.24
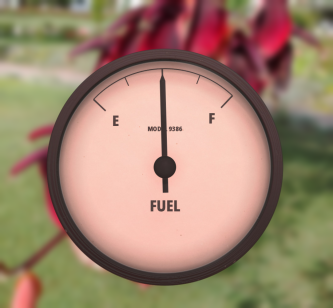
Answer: value=0.5
